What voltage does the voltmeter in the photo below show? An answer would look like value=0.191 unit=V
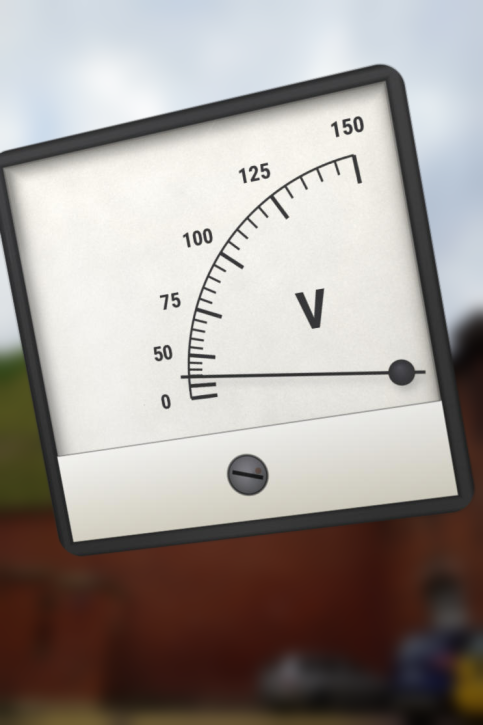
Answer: value=35 unit=V
